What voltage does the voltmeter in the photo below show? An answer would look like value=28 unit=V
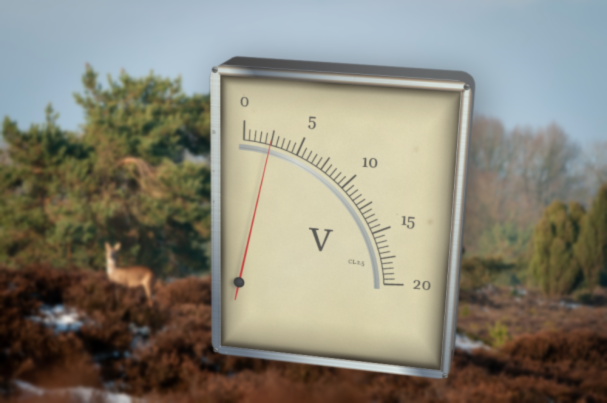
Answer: value=2.5 unit=V
